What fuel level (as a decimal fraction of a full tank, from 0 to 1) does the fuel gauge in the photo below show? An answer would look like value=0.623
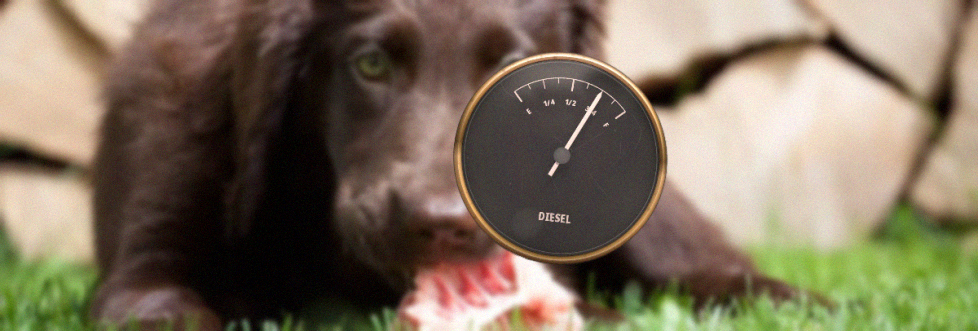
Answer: value=0.75
